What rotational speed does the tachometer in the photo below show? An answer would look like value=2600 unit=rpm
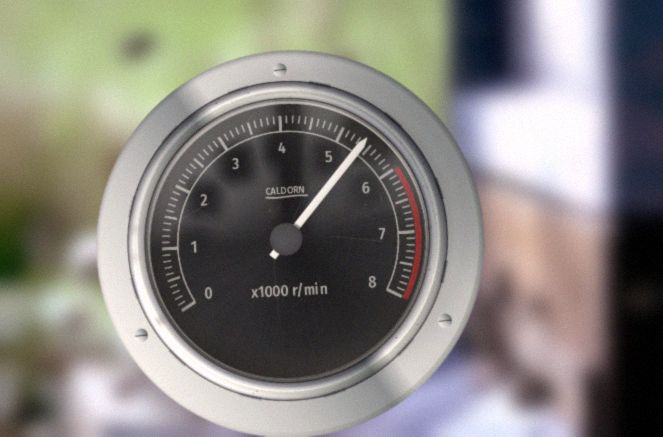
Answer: value=5400 unit=rpm
